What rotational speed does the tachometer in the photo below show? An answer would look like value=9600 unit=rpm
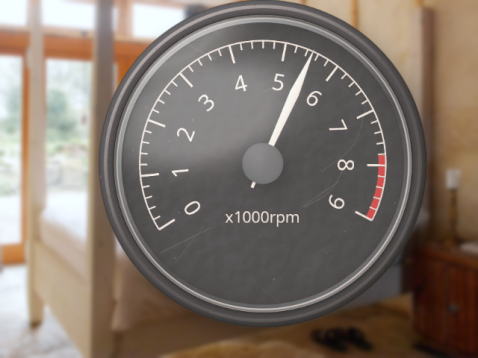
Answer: value=5500 unit=rpm
